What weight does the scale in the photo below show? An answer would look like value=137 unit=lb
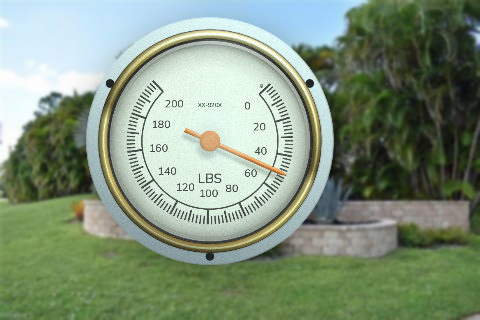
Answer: value=50 unit=lb
